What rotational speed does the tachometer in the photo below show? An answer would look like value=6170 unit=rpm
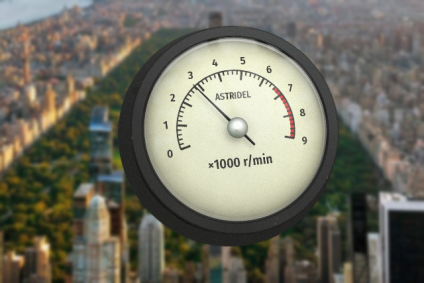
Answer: value=2800 unit=rpm
